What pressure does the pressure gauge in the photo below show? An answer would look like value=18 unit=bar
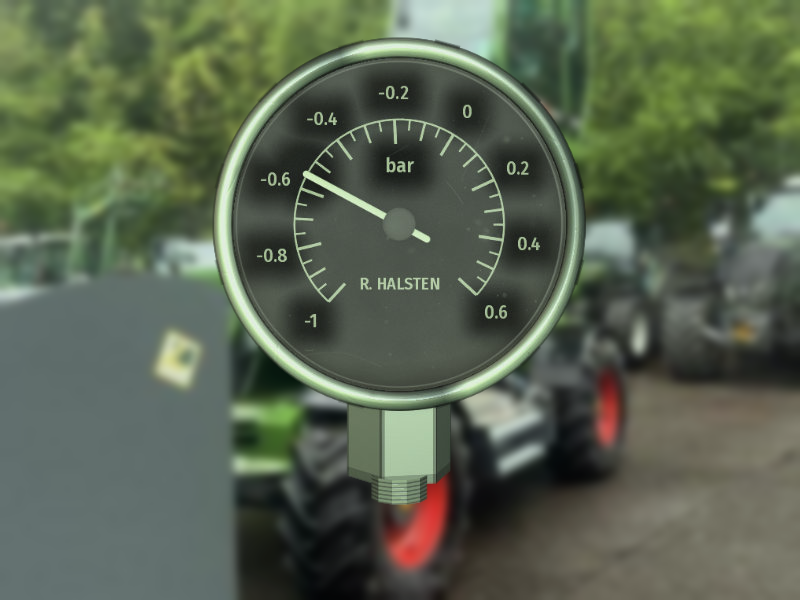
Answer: value=-0.55 unit=bar
